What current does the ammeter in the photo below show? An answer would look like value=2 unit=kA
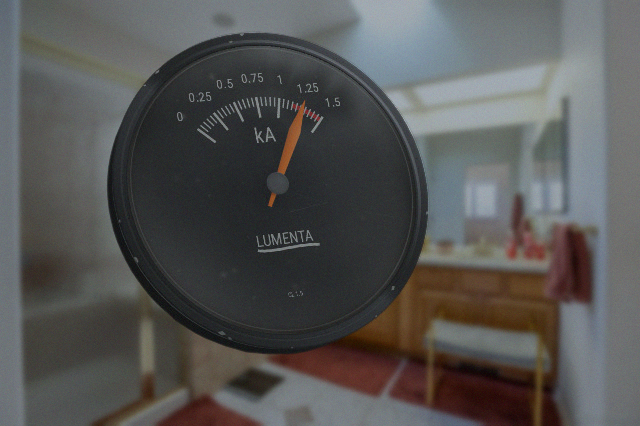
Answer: value=1.25 unit=kA
